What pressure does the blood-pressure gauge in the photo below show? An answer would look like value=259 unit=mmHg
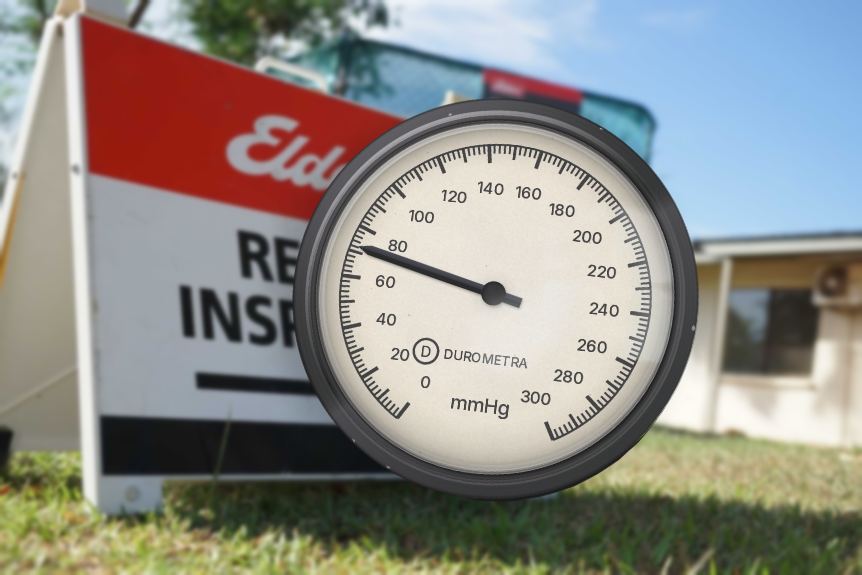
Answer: value=72 unit=mmHg
